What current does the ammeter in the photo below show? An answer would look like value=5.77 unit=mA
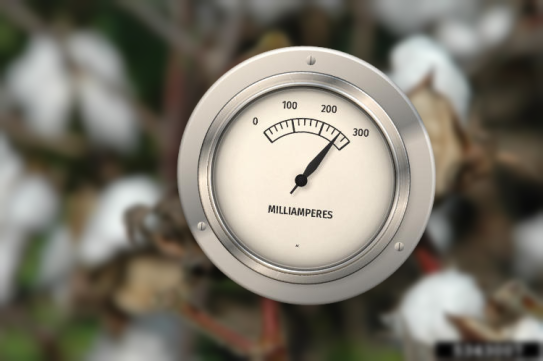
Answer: value=260 unit=mA
